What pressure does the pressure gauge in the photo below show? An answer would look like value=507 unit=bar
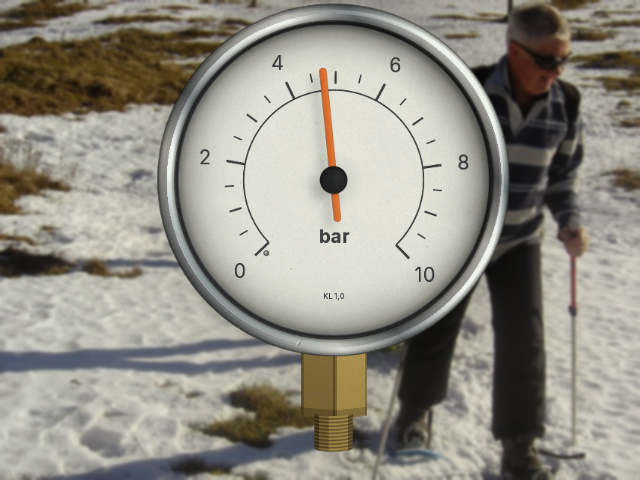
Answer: value=4.75 unit=bar
